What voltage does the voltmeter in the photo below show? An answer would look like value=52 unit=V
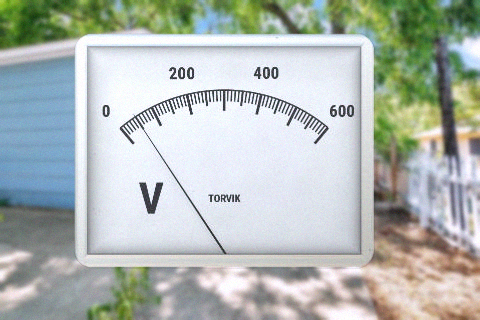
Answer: value=50 unit=V
